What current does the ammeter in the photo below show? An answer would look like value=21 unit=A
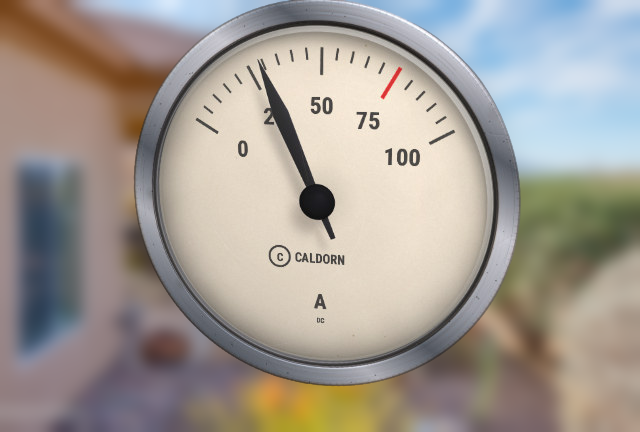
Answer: value=30 unit=A
